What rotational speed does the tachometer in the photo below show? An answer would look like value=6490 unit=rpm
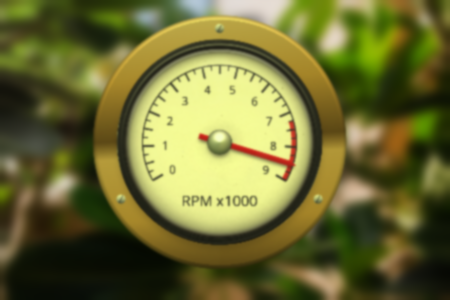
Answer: value=8500 unit=rpm
